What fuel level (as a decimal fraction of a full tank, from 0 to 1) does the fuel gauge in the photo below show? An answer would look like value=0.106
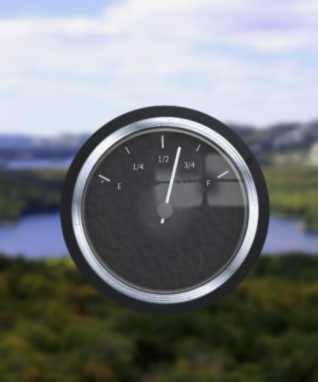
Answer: value=0.625
